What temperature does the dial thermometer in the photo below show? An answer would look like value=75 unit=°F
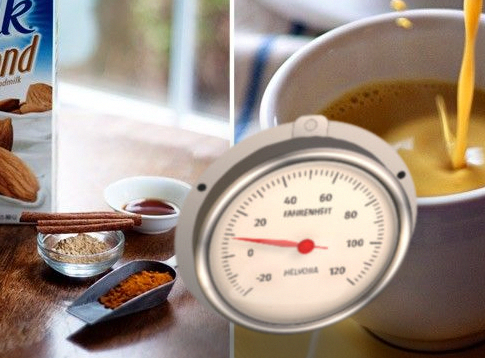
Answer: value=10 unit=°F
